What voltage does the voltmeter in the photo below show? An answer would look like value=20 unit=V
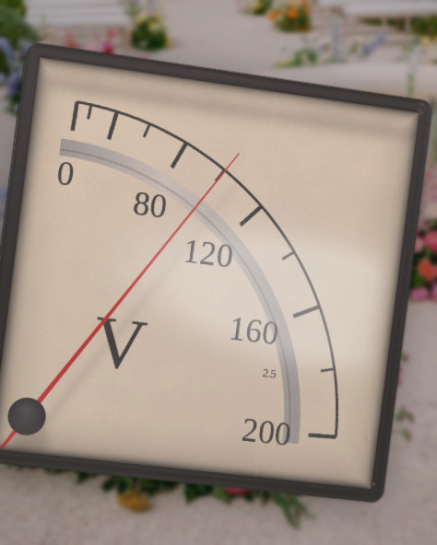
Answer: value=100 unit=V
